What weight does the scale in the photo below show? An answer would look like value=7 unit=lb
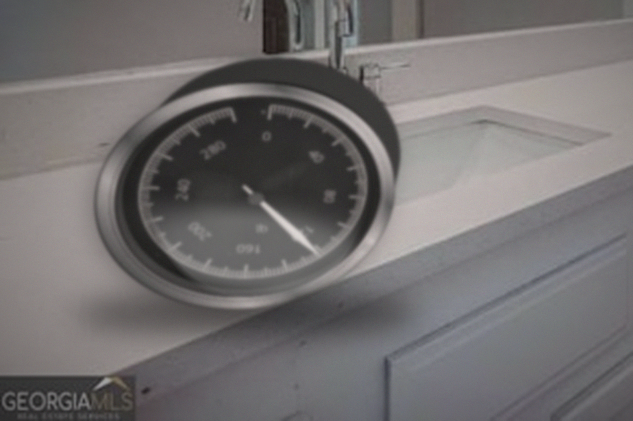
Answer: value=120 unit=lb
